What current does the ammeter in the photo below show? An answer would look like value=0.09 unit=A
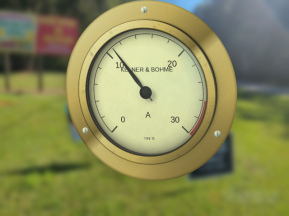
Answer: value=11 unit=A
